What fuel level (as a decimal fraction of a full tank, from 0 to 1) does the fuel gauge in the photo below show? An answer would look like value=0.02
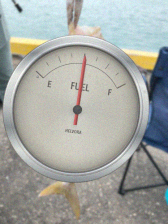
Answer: value=0.5
